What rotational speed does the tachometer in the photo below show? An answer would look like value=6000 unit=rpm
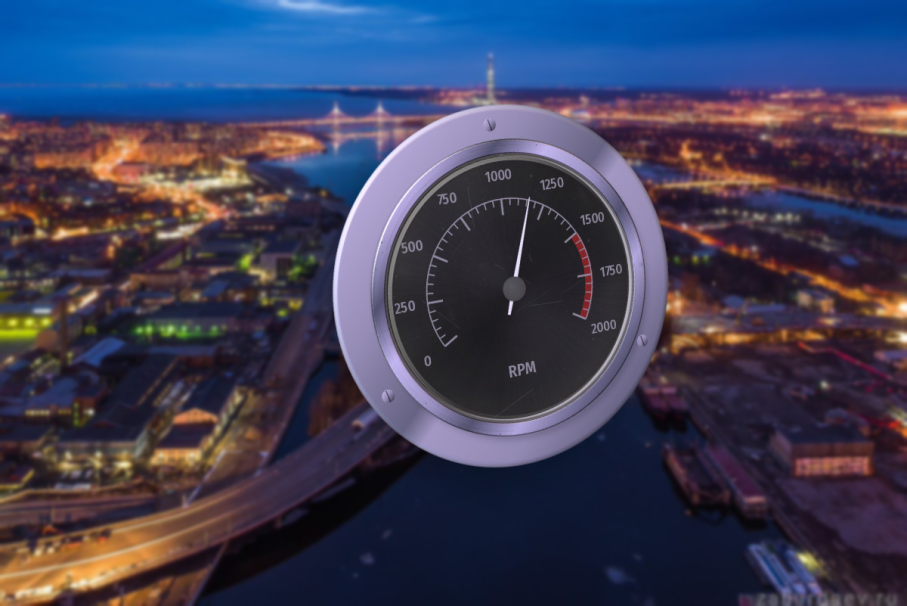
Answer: value=1150 unit=rpm
